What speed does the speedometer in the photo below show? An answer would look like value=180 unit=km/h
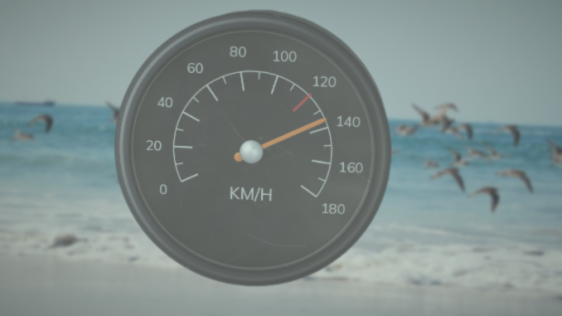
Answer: value=135 unit=km/h
